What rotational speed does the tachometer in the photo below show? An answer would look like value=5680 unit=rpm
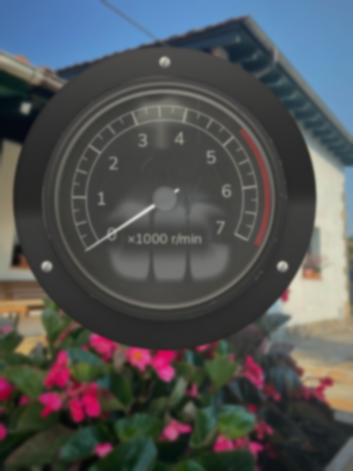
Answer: value=0 unit=rpm
